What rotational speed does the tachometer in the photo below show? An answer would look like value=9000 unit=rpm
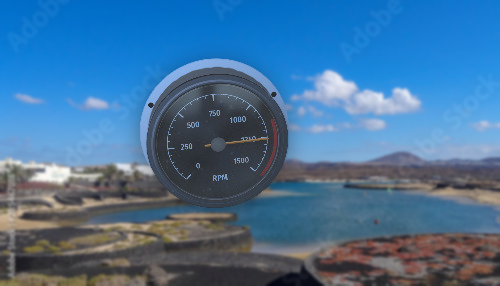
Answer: value=1250 unit=rpm
